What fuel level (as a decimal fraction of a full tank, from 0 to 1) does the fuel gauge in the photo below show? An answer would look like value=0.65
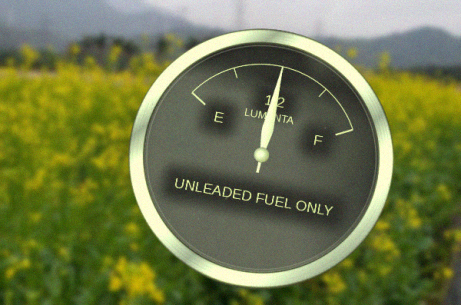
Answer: value=0.5
